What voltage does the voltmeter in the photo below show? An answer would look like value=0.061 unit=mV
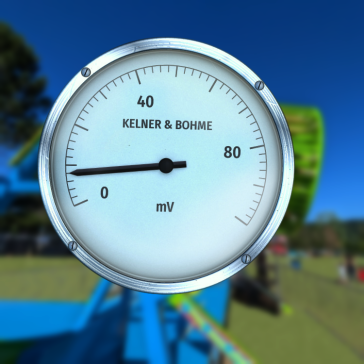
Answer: value=8 unit=mV
